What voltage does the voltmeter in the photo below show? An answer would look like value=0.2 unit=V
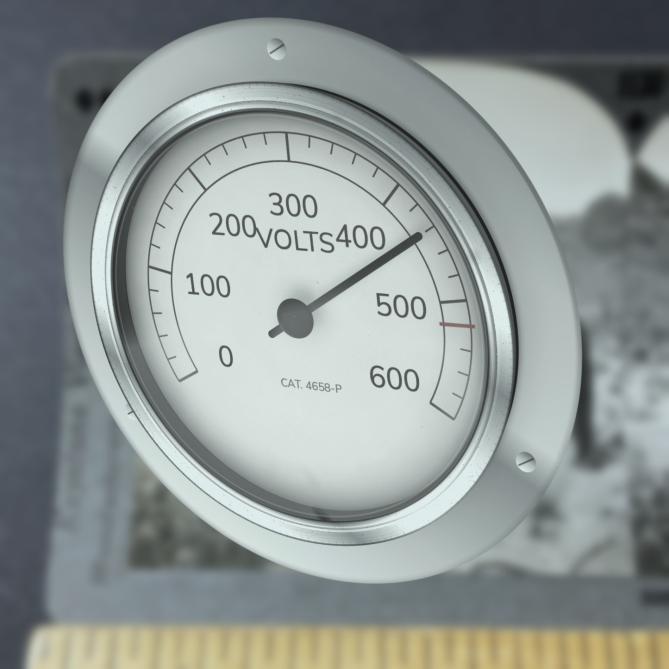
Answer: value=440 unit=V
